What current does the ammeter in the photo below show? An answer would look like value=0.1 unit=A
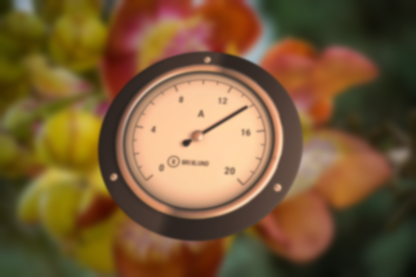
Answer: value=14 unit=A
